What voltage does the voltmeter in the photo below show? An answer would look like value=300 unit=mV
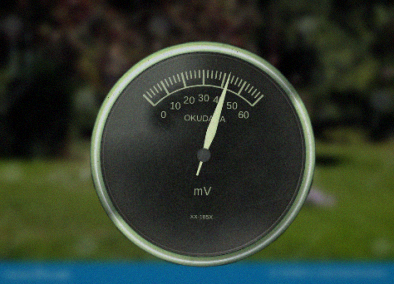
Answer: value=42 unit=mV
